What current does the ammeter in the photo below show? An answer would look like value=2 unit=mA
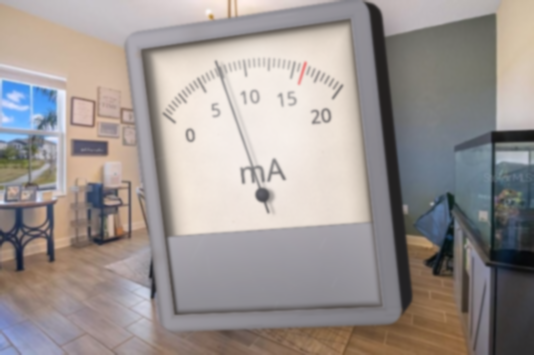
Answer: value=7.5 unit=mA
